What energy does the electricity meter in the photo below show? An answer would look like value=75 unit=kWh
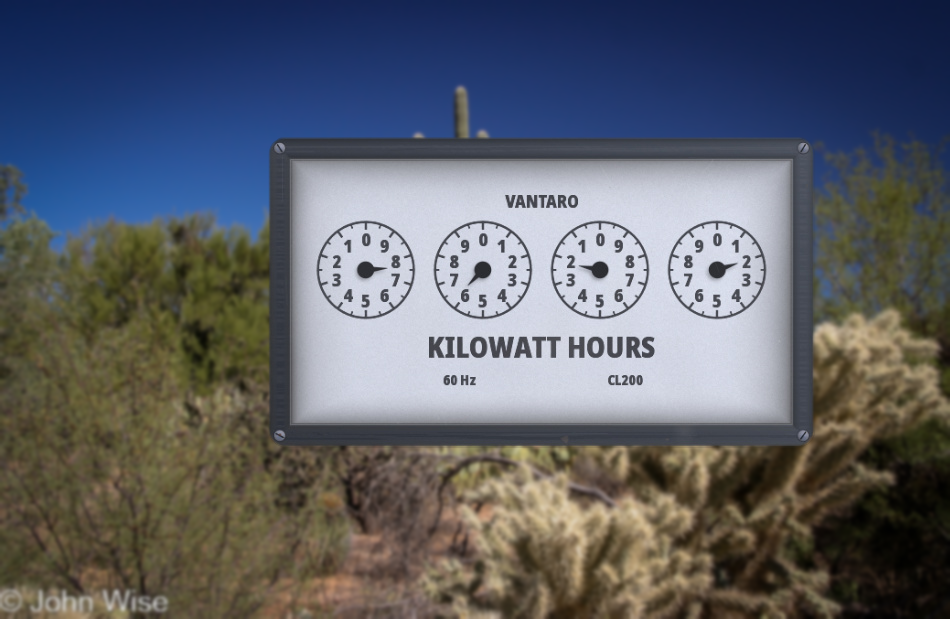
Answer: value=7622 unit=kWh
